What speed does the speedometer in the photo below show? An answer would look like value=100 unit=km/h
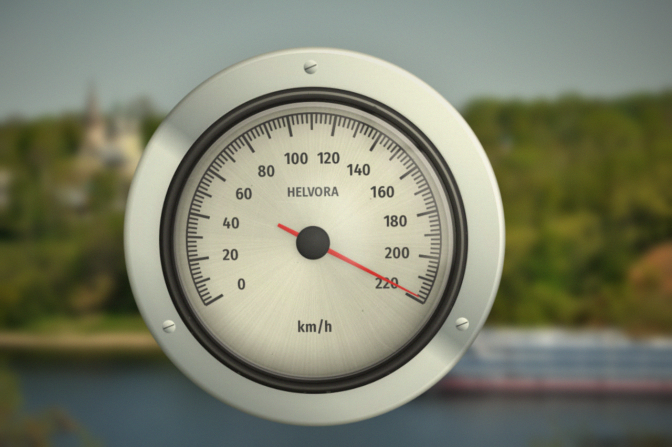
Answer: value=218 unit=km/h
